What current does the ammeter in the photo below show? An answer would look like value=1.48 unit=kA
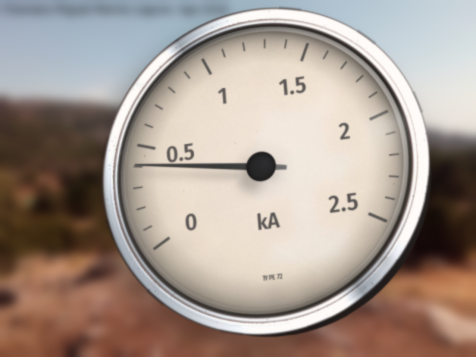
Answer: value=0.4 unit=kA
